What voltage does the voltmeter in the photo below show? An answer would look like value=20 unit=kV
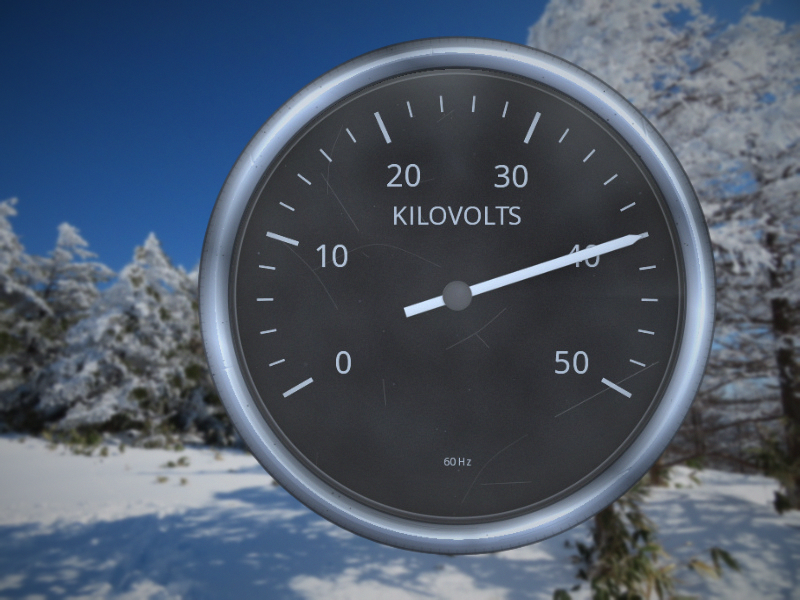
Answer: value=40 unit=kV
